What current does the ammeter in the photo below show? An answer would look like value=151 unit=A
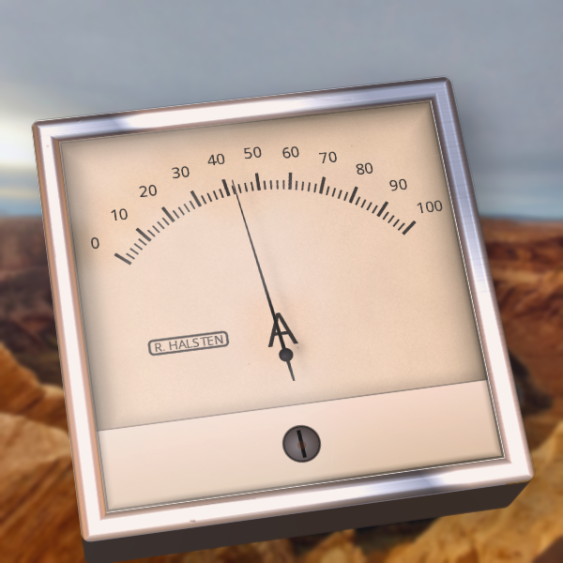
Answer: value=42 unit=A
